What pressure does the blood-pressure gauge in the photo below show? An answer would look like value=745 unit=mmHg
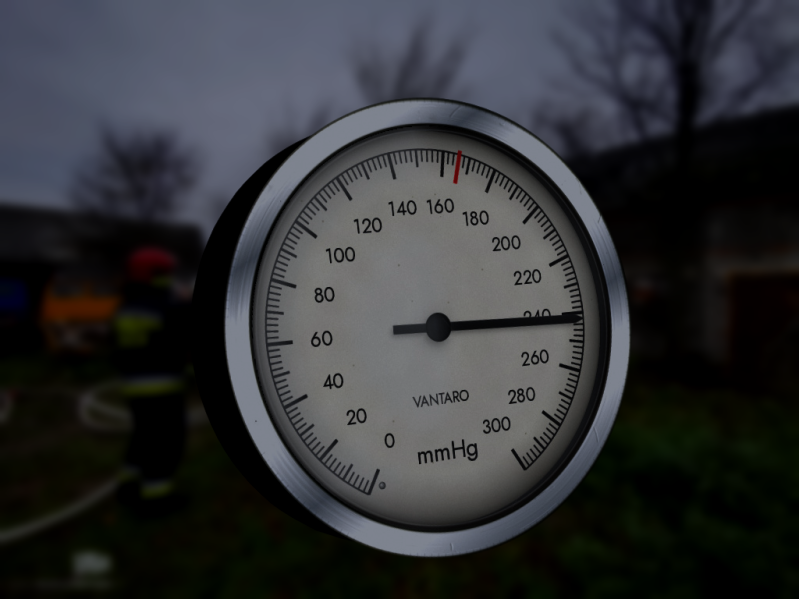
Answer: value=242 unit=mmHg
